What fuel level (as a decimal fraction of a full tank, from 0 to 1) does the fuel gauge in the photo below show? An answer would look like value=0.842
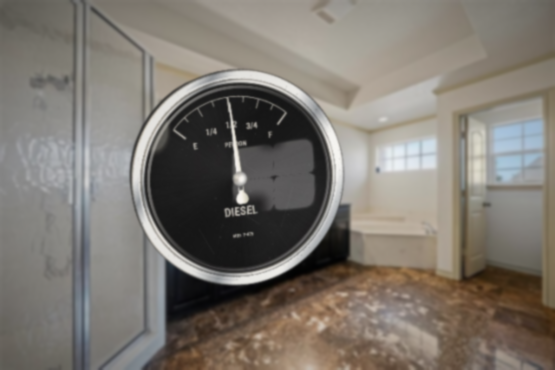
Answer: value=0.5
